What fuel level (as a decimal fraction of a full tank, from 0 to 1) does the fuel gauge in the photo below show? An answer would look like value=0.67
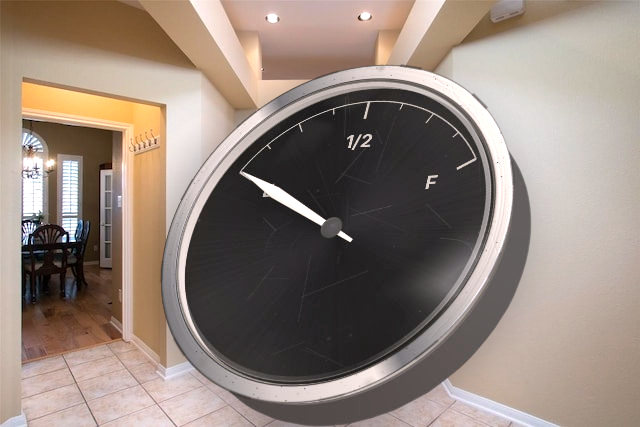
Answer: value=0
